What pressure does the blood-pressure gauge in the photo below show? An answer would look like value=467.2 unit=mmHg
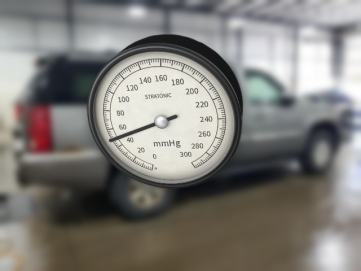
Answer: value=50 unit=mmHg
